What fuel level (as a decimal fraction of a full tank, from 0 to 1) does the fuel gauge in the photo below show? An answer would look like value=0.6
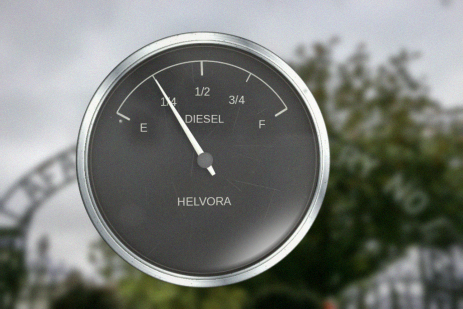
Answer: value=0.25
